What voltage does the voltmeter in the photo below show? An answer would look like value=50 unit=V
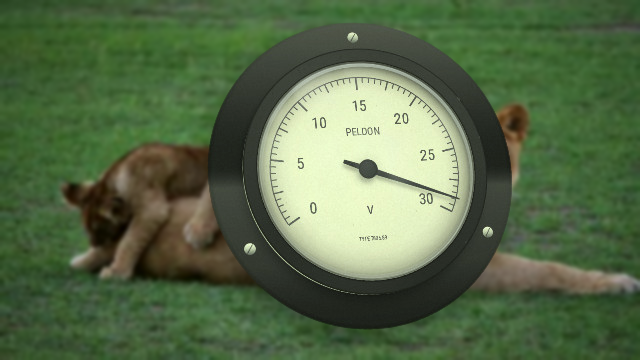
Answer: value=29 unit=V
